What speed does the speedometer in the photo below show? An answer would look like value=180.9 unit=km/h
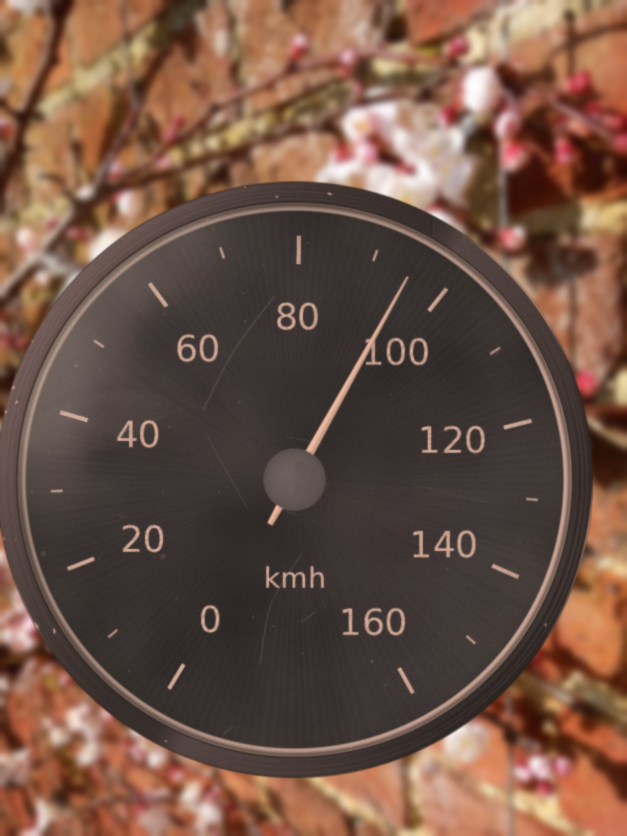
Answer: value=95 unit=km/h
